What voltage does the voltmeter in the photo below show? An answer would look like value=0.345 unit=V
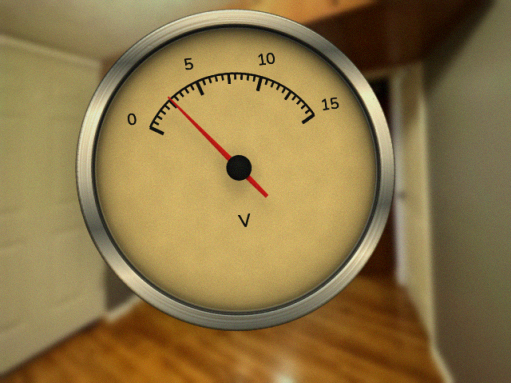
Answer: value=2.5 unit=V
